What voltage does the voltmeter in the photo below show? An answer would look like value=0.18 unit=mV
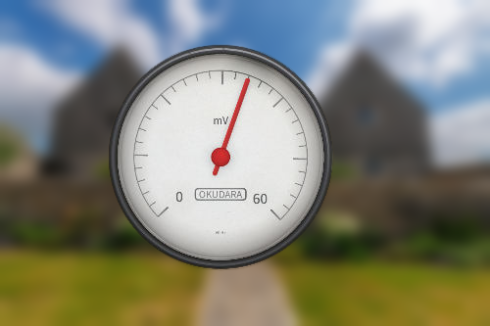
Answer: value=34 unit=mV
